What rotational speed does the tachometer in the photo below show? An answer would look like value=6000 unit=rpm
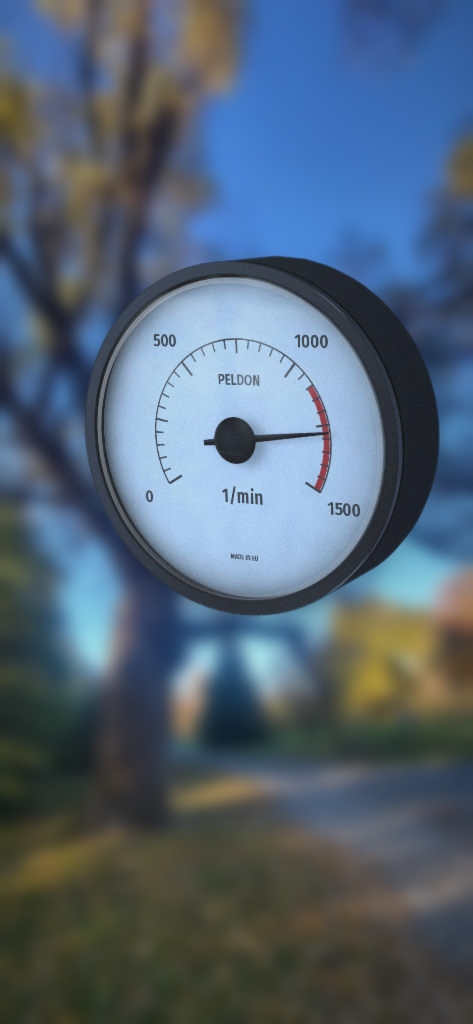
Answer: value=1275 unit=rpm
